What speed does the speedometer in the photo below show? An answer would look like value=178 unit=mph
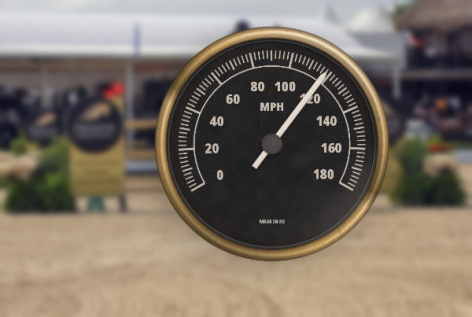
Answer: value=118 unit=mph
